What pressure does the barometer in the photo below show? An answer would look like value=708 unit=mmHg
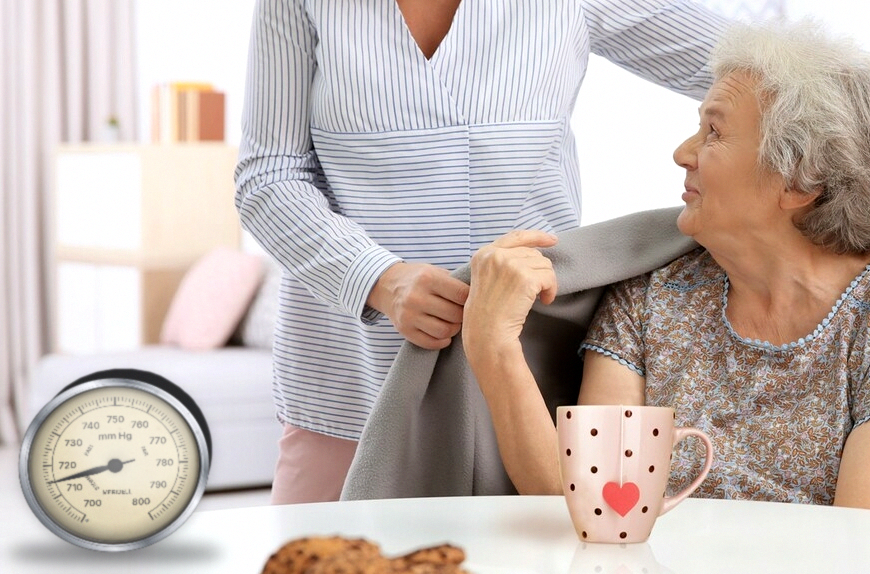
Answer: value=715 unit=mmHg
